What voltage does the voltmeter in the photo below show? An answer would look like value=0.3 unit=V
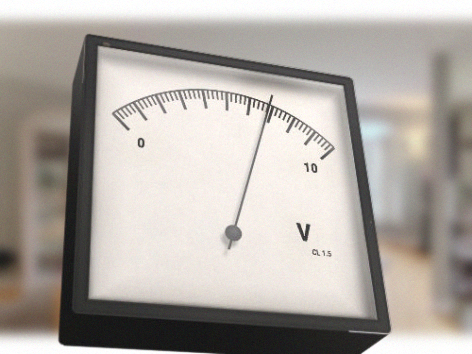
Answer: value=6.8 unit=V
